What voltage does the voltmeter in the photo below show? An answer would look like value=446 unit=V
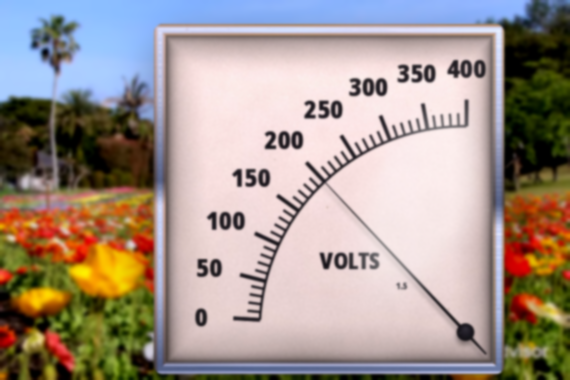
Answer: value=200 unit=V
